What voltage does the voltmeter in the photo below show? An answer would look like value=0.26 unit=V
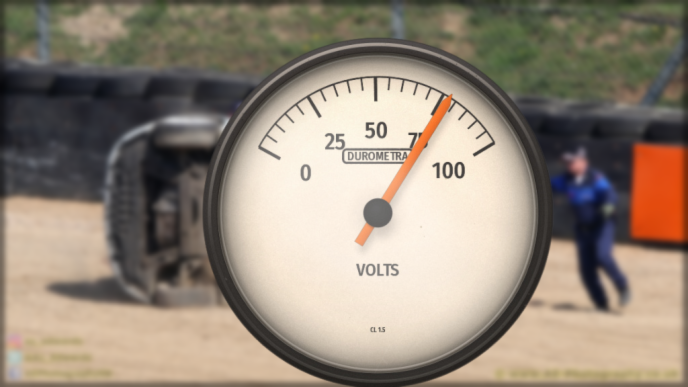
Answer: value=77.5 unit=V
